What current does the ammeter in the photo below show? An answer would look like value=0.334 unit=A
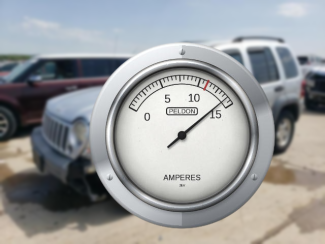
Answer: value=14 unit=A
